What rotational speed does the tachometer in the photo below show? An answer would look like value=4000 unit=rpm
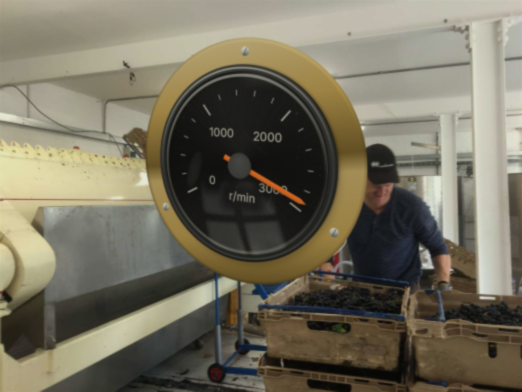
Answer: value=2900 unit=rpm
